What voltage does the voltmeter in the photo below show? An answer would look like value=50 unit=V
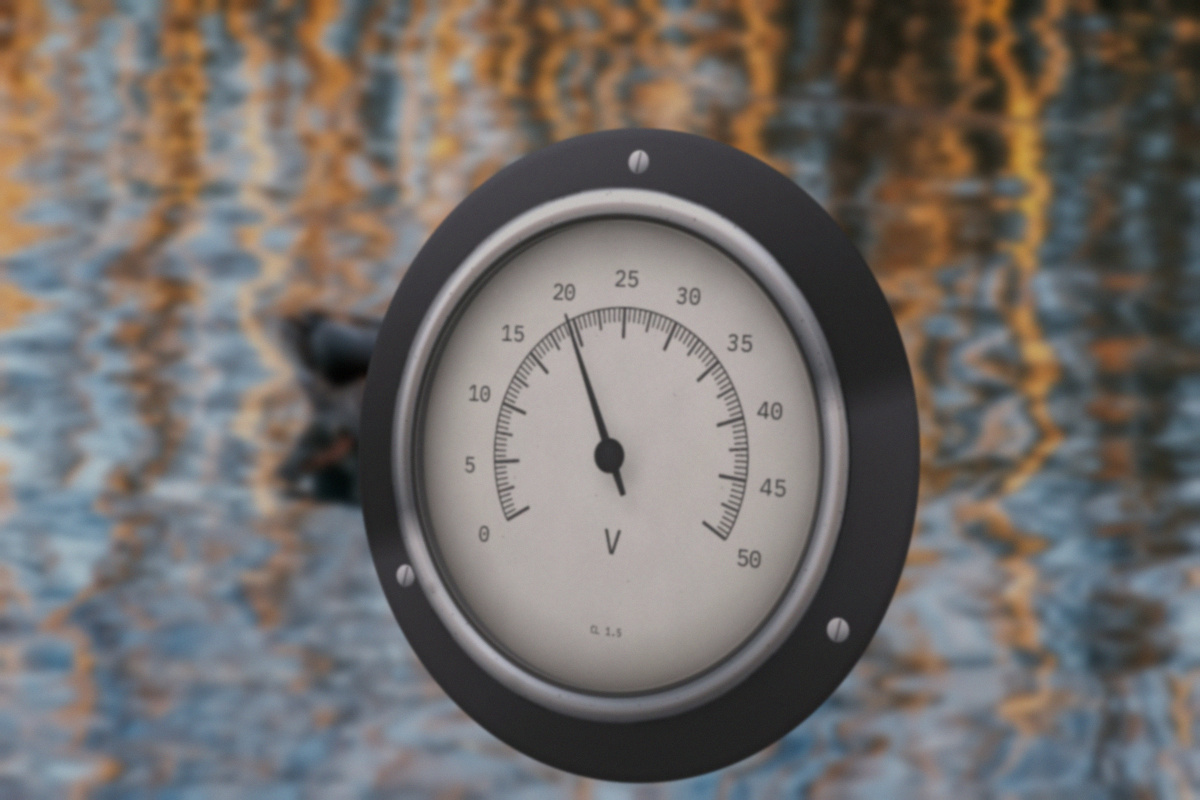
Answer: value=20 unit=V
